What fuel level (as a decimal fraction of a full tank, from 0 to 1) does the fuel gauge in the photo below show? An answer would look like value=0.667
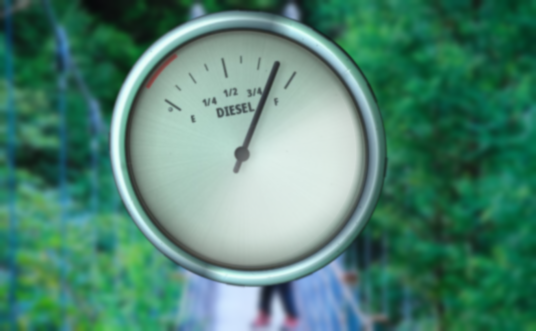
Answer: value=0.875
